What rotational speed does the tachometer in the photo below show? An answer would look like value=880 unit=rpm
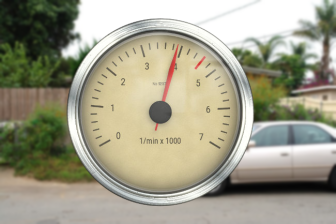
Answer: value=3900 unit=rpm
